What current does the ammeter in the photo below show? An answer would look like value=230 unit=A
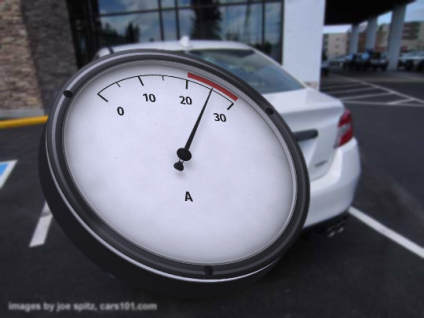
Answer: value=25 unit=A
